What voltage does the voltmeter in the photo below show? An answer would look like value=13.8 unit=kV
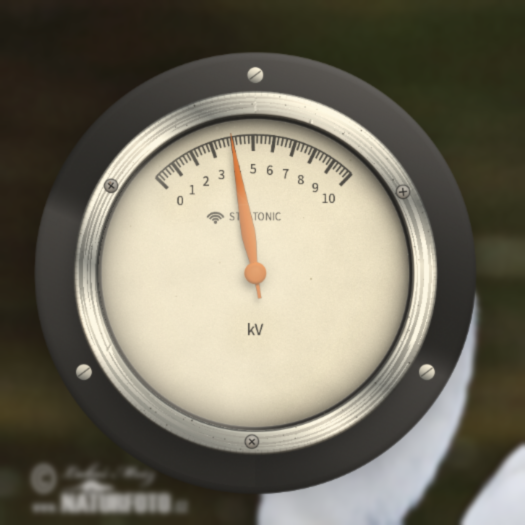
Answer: value=4 unit=kV
